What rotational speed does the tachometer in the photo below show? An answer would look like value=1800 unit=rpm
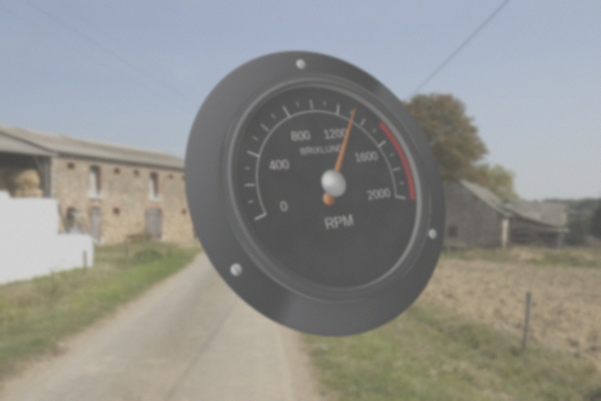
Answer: value=1300 unit=rpm
